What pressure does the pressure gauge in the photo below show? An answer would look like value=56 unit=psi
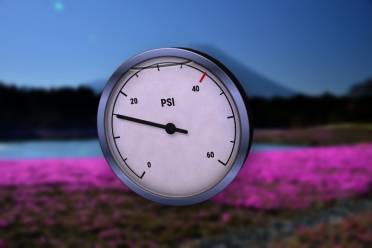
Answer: value=15 unit=psi
